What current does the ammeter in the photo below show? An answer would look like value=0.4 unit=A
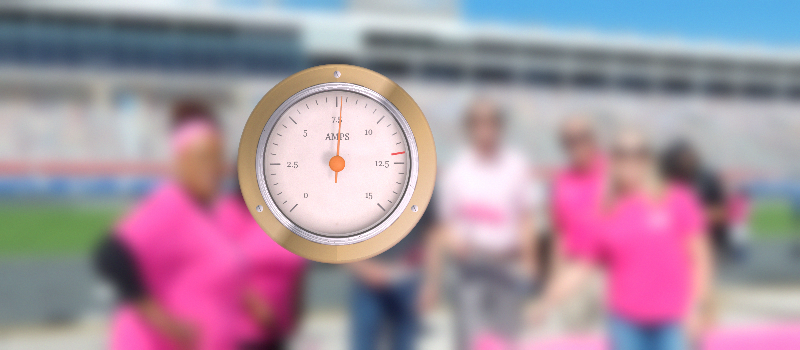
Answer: value=7.75 unit=A
